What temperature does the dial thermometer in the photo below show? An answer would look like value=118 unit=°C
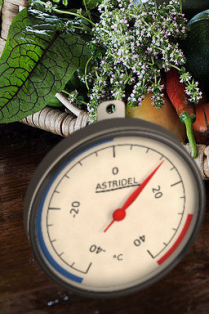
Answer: value=12 unit=°C
